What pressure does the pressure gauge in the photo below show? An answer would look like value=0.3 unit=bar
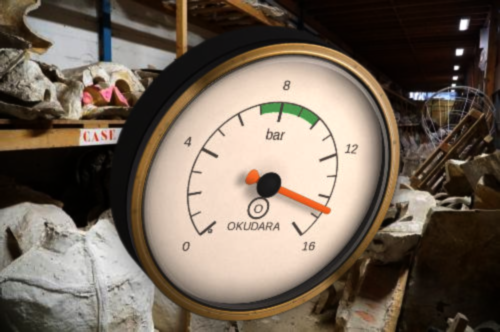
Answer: value=14.5 unit=bar
